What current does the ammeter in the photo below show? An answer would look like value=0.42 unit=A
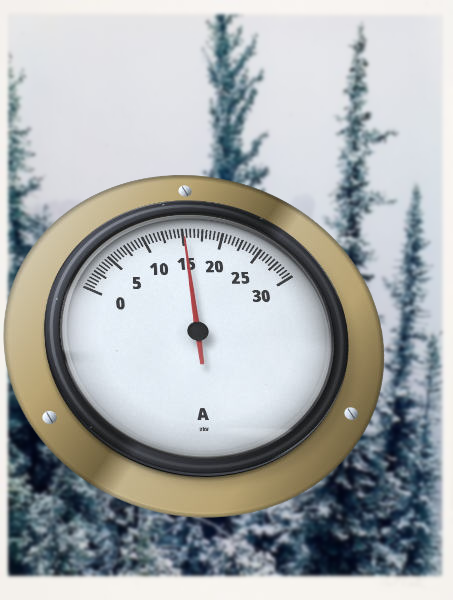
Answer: value=15 unit=A
